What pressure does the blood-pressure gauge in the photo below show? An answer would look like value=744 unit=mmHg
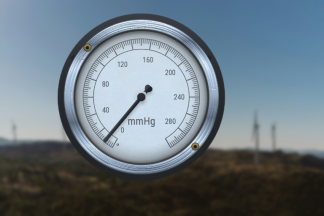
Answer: value=10 unit=mmHg
